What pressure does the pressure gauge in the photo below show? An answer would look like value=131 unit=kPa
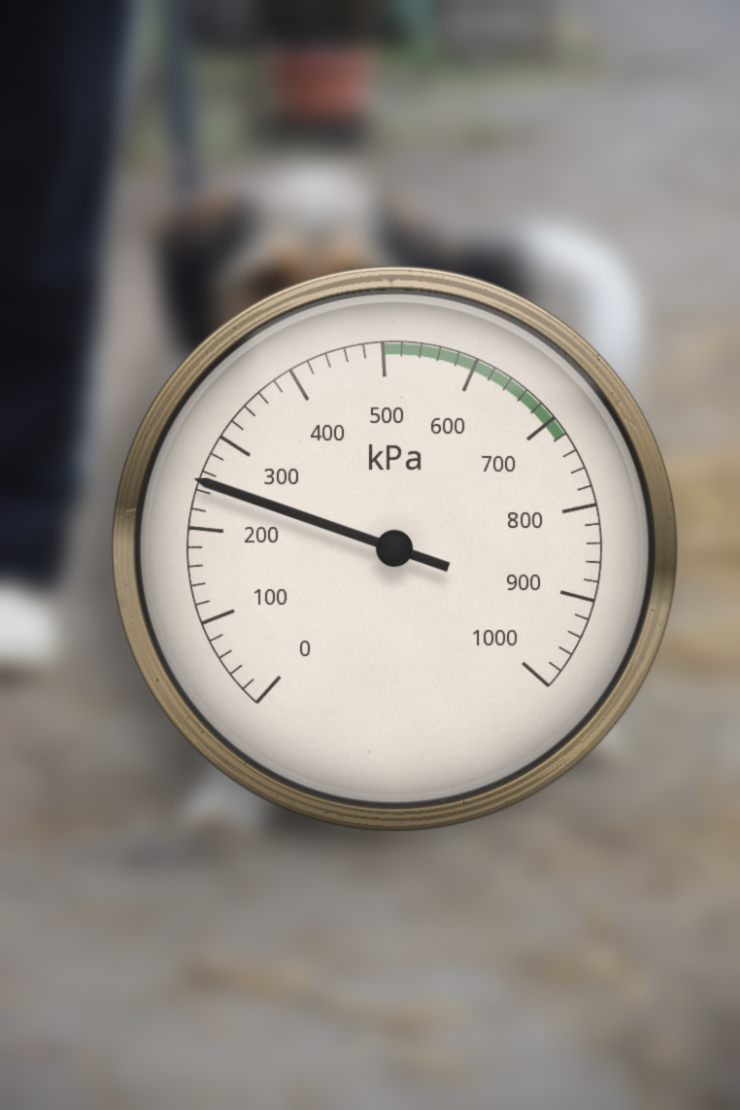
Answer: value=250 unit=kPa
